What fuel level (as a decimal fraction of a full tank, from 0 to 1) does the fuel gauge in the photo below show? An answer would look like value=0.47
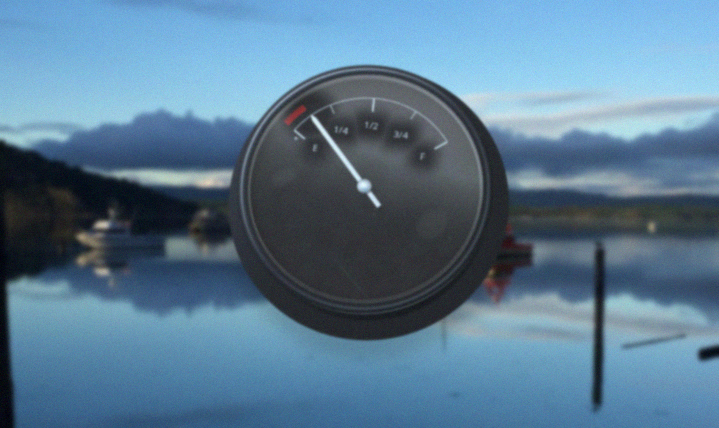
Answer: value=0.125
